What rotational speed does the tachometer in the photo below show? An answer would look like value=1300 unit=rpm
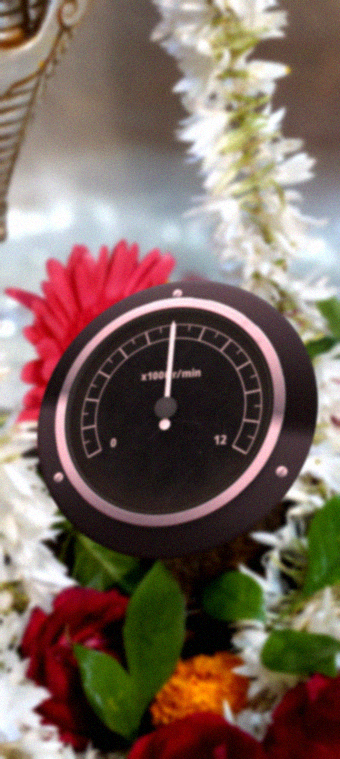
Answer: value=6000 unit=rpm
